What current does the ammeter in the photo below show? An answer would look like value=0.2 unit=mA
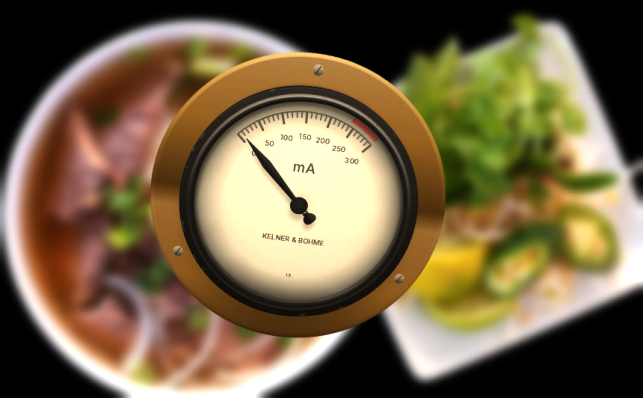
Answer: value=10 unit=mA
